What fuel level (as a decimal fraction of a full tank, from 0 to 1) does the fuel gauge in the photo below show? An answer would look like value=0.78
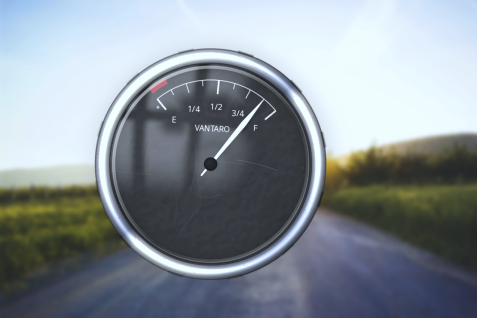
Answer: value=0.875
